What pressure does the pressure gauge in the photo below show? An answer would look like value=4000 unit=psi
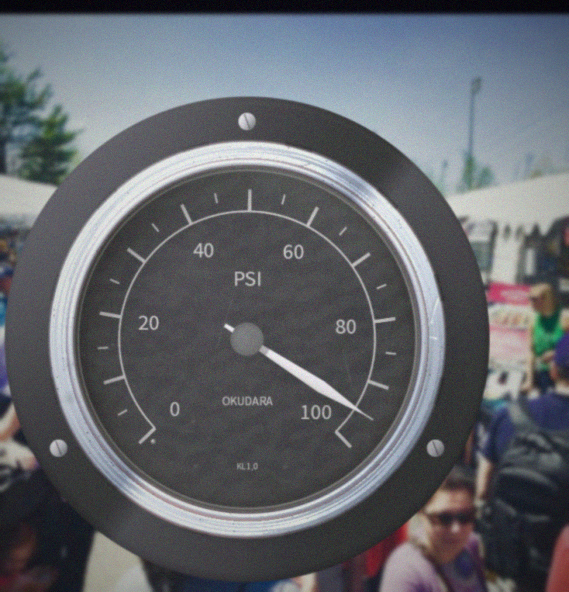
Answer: value=95 unit=psi
